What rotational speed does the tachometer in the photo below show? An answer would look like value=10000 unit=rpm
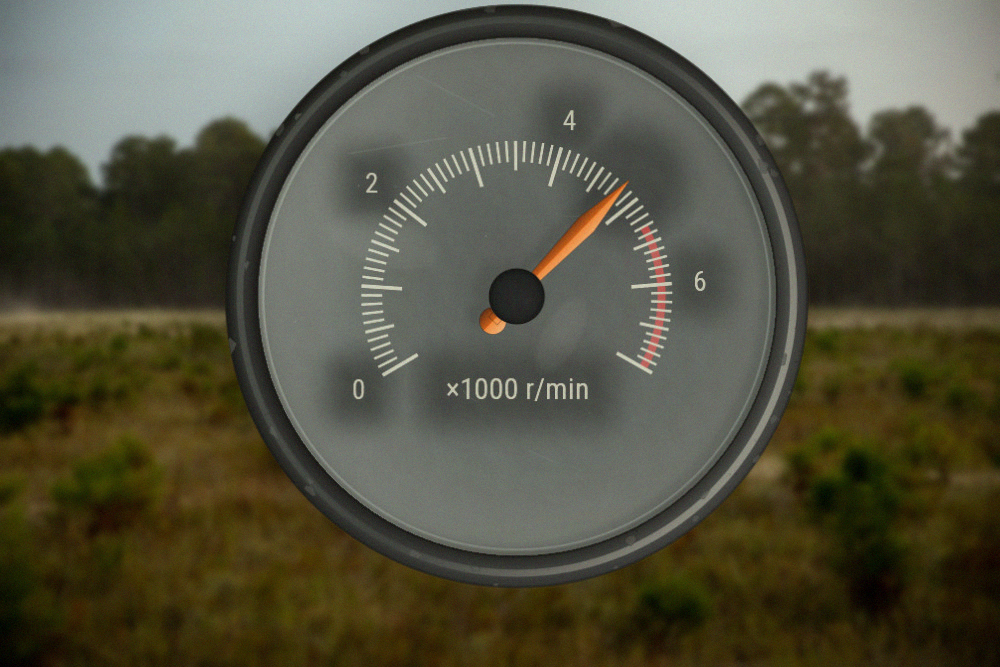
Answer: value=4800 unit=rpm
